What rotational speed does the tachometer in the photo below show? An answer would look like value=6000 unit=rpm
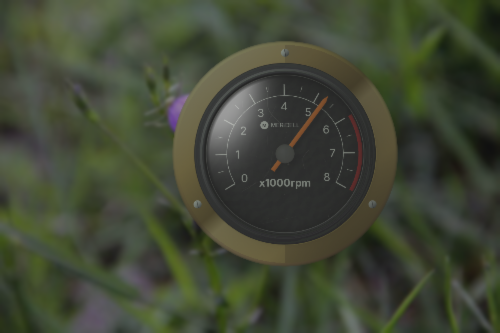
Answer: value=5250 unit=rpm
